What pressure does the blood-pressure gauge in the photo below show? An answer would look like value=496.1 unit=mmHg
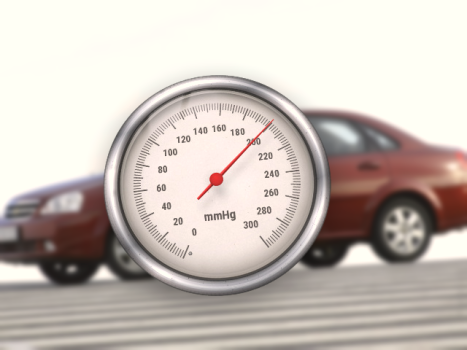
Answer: value=200 unit=mmHg
